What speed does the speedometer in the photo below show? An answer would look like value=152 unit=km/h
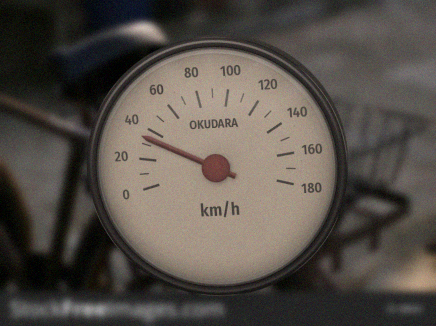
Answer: value=35 unit=km/h
